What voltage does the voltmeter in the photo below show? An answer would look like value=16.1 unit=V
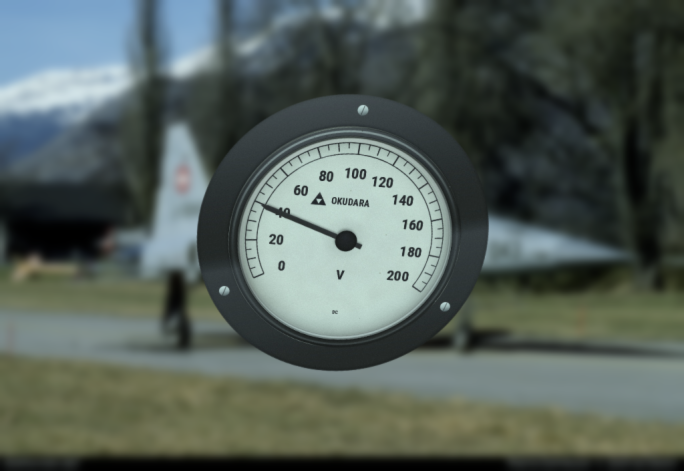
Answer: value=40 unit=V
